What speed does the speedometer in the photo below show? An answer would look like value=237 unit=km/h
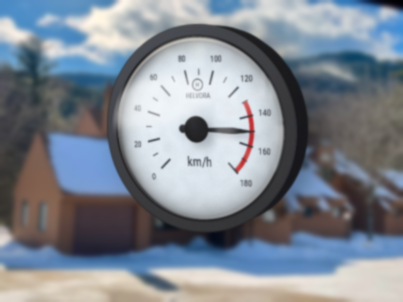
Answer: value=150 unit=km/h
